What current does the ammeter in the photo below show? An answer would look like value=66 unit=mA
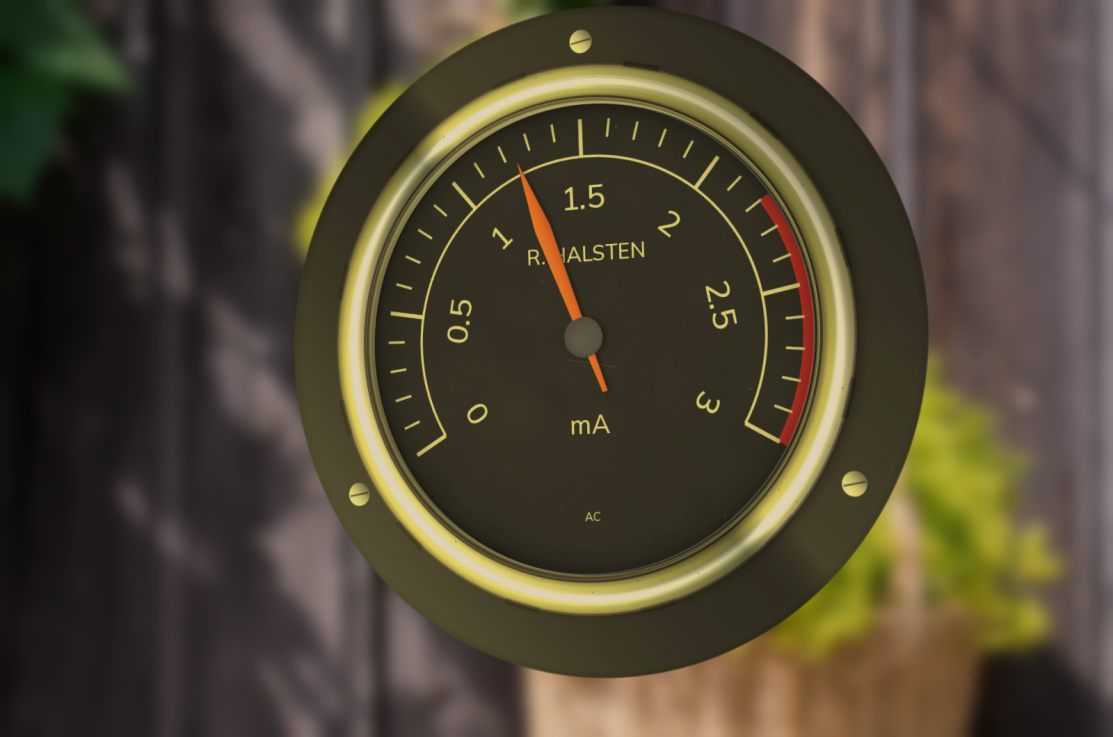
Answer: value=1.25 unit=mA
